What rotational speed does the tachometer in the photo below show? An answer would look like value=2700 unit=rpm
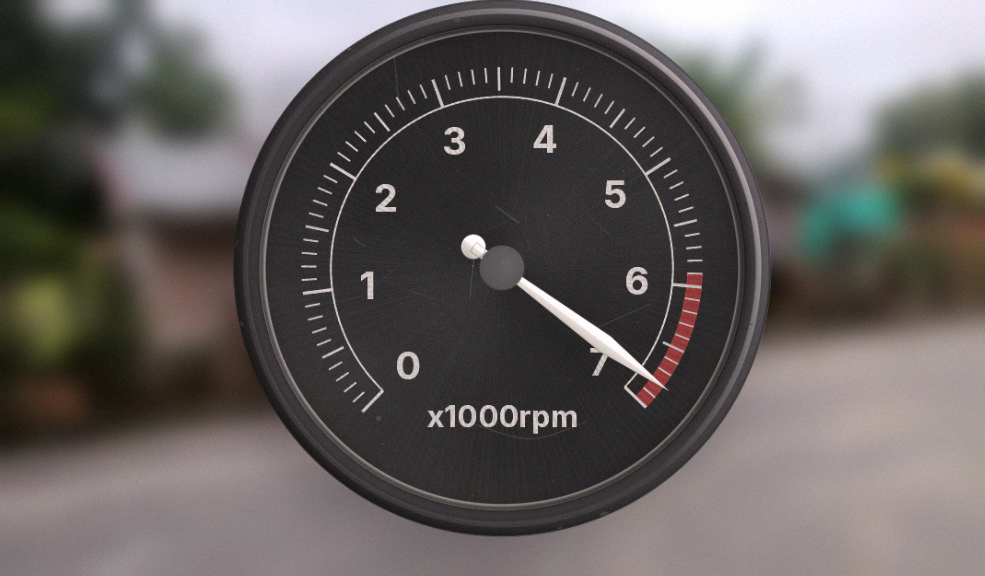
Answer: value=6800 unit=rpm
